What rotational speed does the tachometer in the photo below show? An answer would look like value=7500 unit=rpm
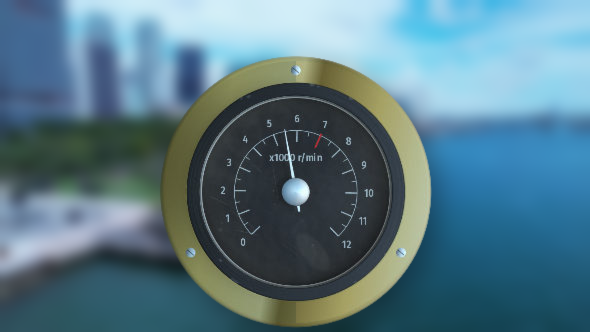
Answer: value=5500 unit=rpm
